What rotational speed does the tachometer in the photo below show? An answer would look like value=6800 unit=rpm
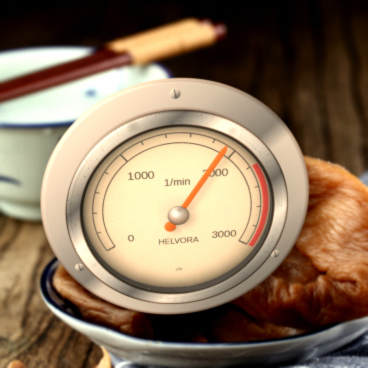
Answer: value=1900 unit=rpm
